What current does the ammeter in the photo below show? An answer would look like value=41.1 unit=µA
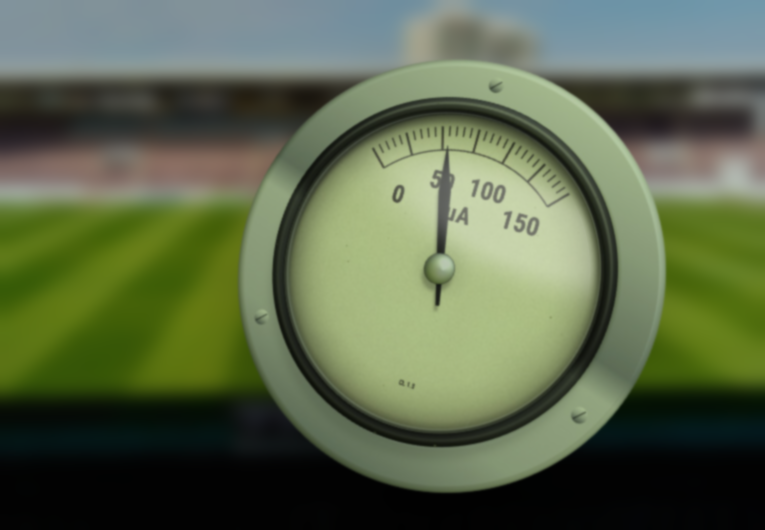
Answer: value=55 unit=µA
